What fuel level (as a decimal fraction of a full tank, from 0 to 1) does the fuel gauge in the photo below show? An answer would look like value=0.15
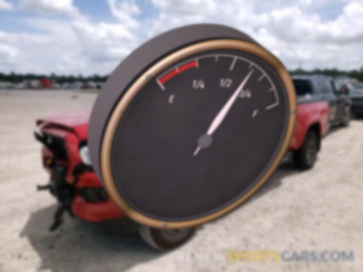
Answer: value=0.625
